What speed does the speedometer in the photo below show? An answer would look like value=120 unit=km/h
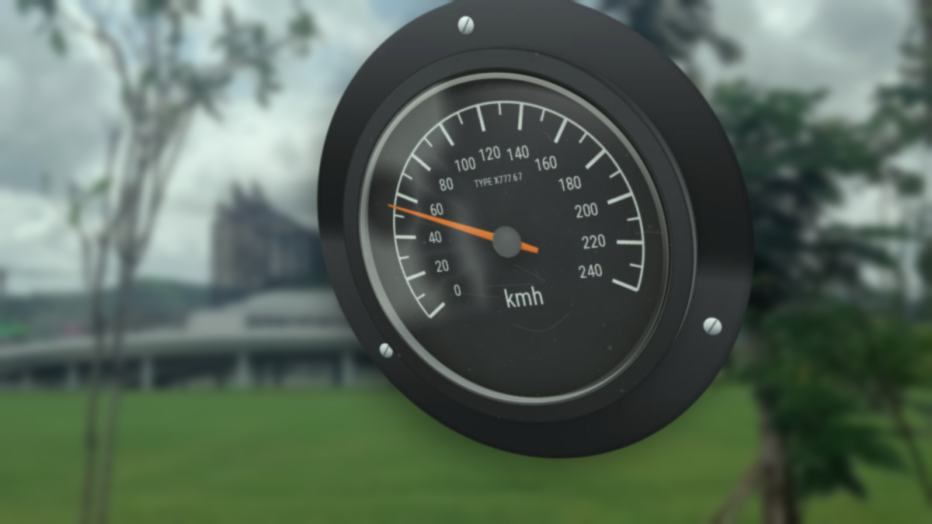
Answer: value=55 unit=km/h
